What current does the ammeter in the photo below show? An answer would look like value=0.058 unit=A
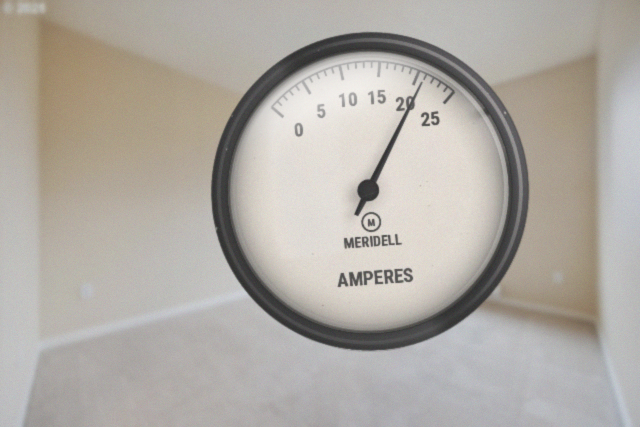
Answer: value=21 unit=A
